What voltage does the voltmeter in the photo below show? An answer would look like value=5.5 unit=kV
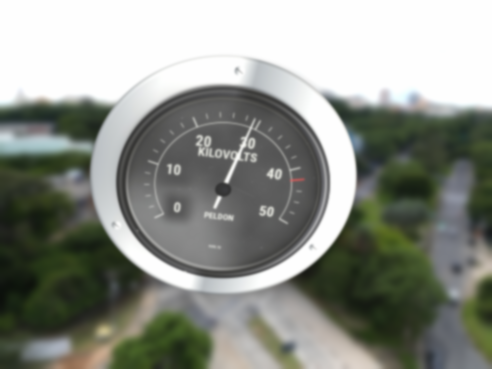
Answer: value=29 unit=kV
